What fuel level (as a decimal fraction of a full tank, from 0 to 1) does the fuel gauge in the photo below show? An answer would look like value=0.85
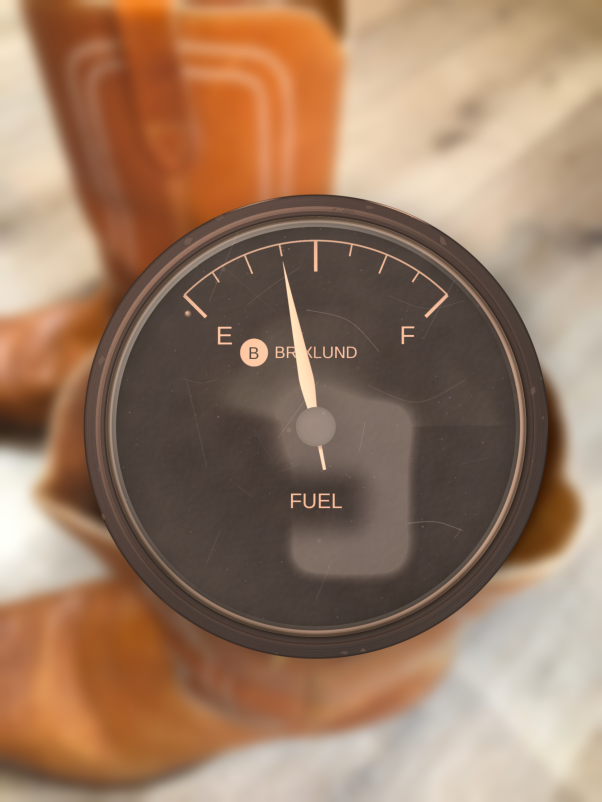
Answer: value=0.375
